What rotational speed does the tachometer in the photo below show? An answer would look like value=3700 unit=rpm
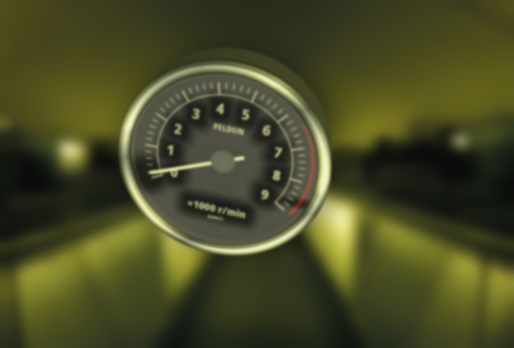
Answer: value=200 unit=rpm
